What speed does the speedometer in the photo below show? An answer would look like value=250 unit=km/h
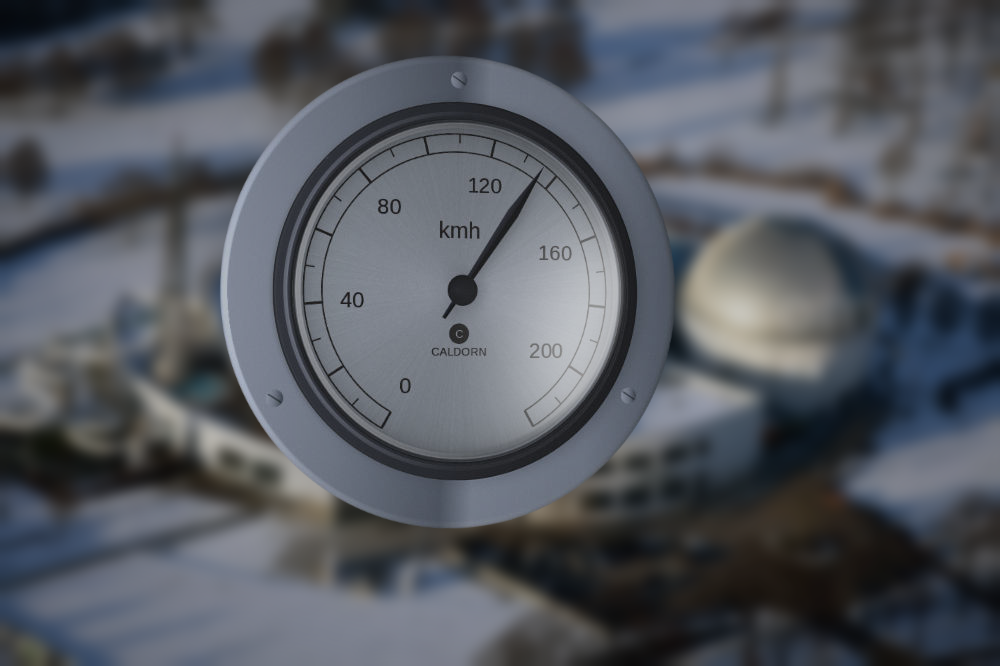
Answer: value=135 unit=km/h
